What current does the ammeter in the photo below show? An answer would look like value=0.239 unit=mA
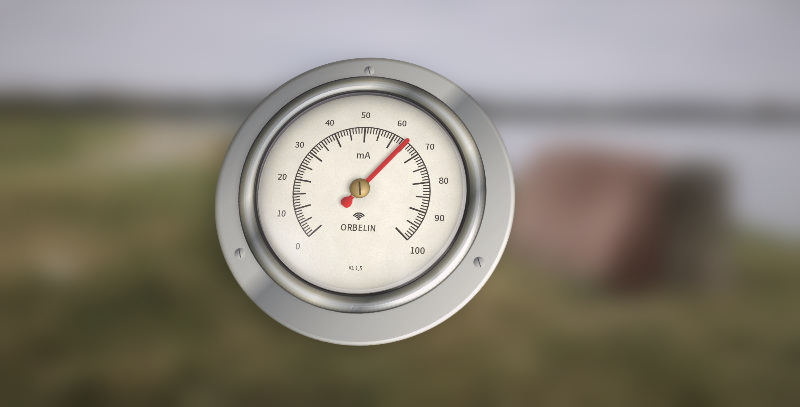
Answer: value=65 unit=mA
